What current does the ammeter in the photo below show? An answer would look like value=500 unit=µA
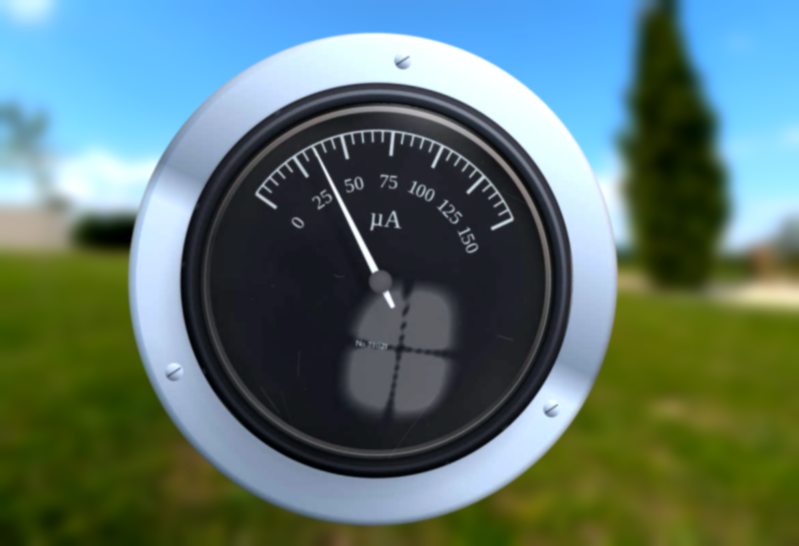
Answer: value=35 unit=µA
